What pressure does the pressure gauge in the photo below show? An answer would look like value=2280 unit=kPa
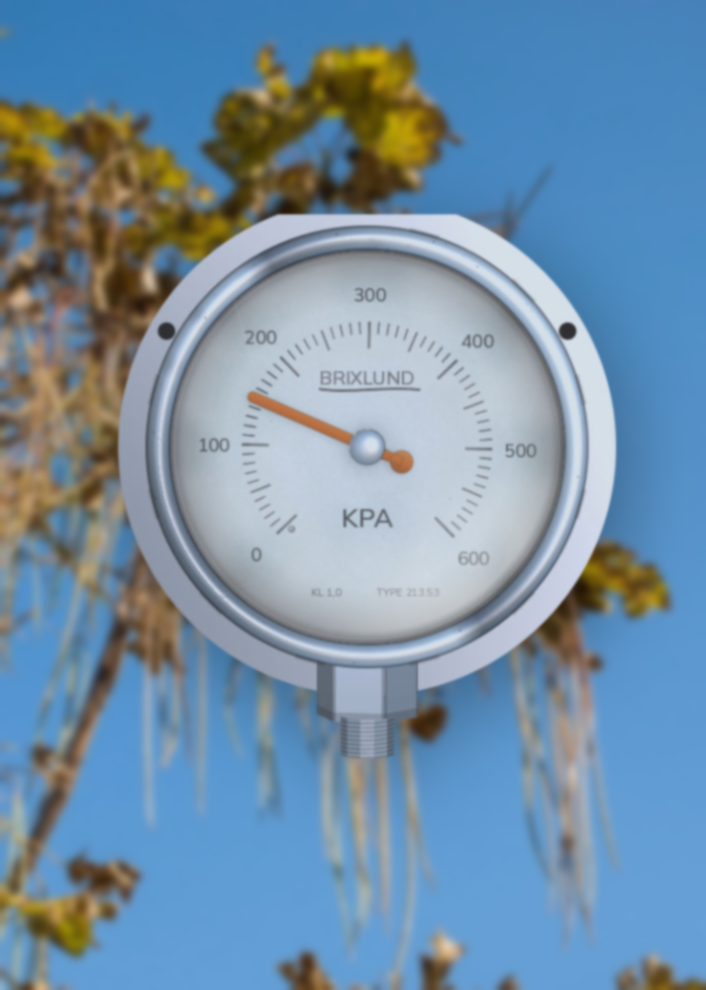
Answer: value=150 unit=kPa
